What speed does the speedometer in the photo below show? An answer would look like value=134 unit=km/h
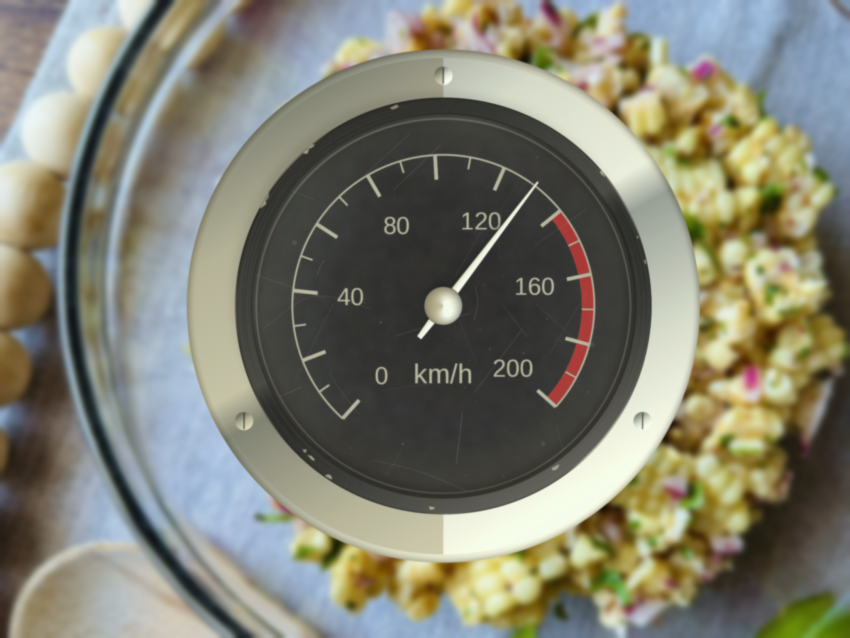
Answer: value=130 unit=km/h
